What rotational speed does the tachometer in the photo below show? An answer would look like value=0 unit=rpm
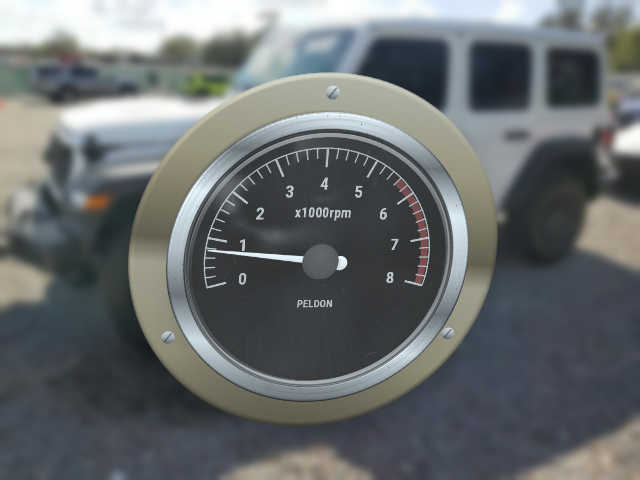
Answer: value=800 unit=rpm
